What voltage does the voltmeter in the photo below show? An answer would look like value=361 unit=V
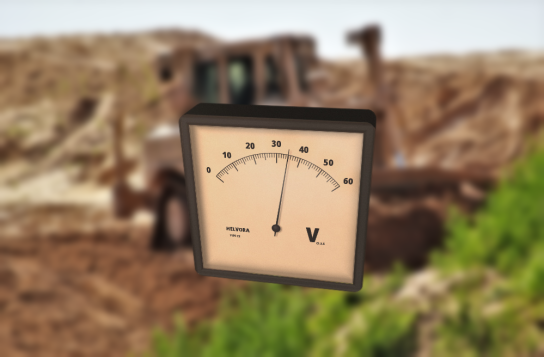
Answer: value=35 unit=V
